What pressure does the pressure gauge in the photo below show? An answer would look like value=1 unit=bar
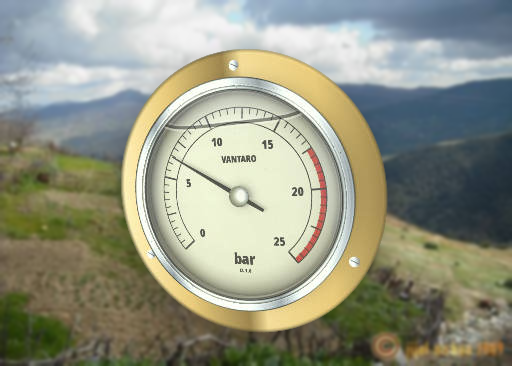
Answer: value=6.5 unit=bar
